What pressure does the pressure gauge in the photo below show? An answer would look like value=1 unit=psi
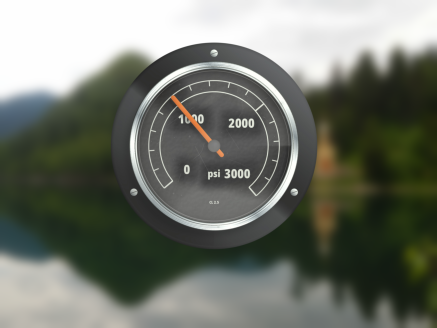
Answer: value=1000 unit=psi
